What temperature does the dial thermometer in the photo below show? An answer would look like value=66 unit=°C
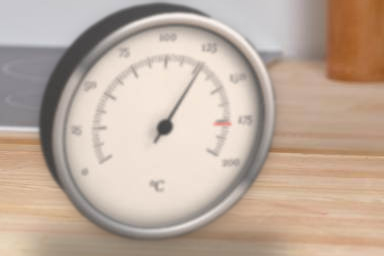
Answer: value=125 unit=°C
